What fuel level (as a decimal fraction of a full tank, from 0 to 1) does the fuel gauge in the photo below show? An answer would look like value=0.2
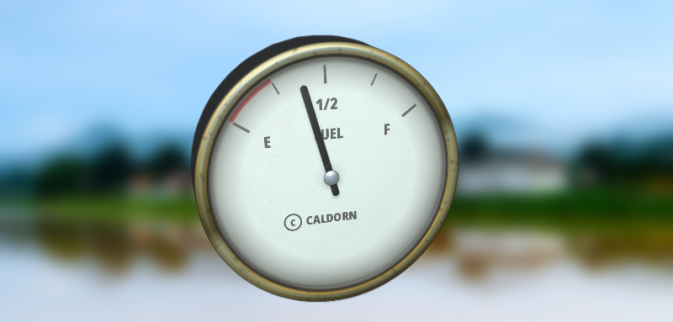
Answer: value=0.375
